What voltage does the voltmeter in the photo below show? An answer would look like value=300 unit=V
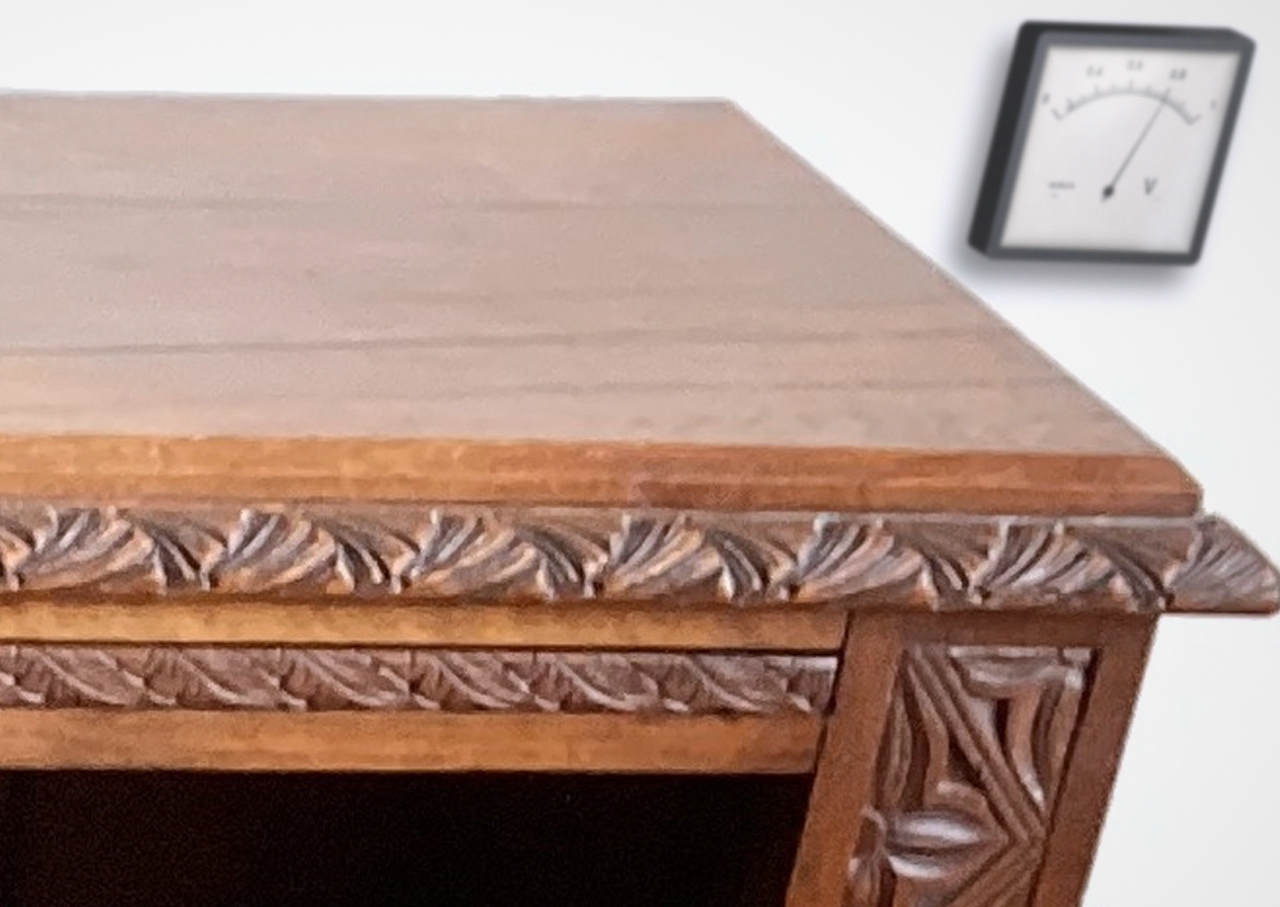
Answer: value=0.8 unit=V
